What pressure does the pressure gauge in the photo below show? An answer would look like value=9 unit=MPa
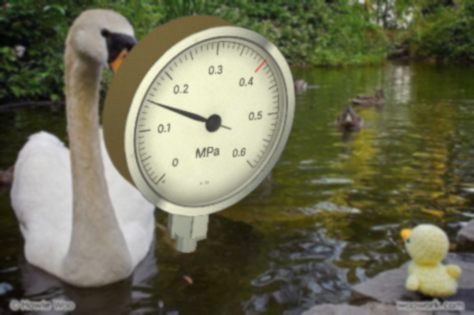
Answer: value=0.15 unit=MPa
